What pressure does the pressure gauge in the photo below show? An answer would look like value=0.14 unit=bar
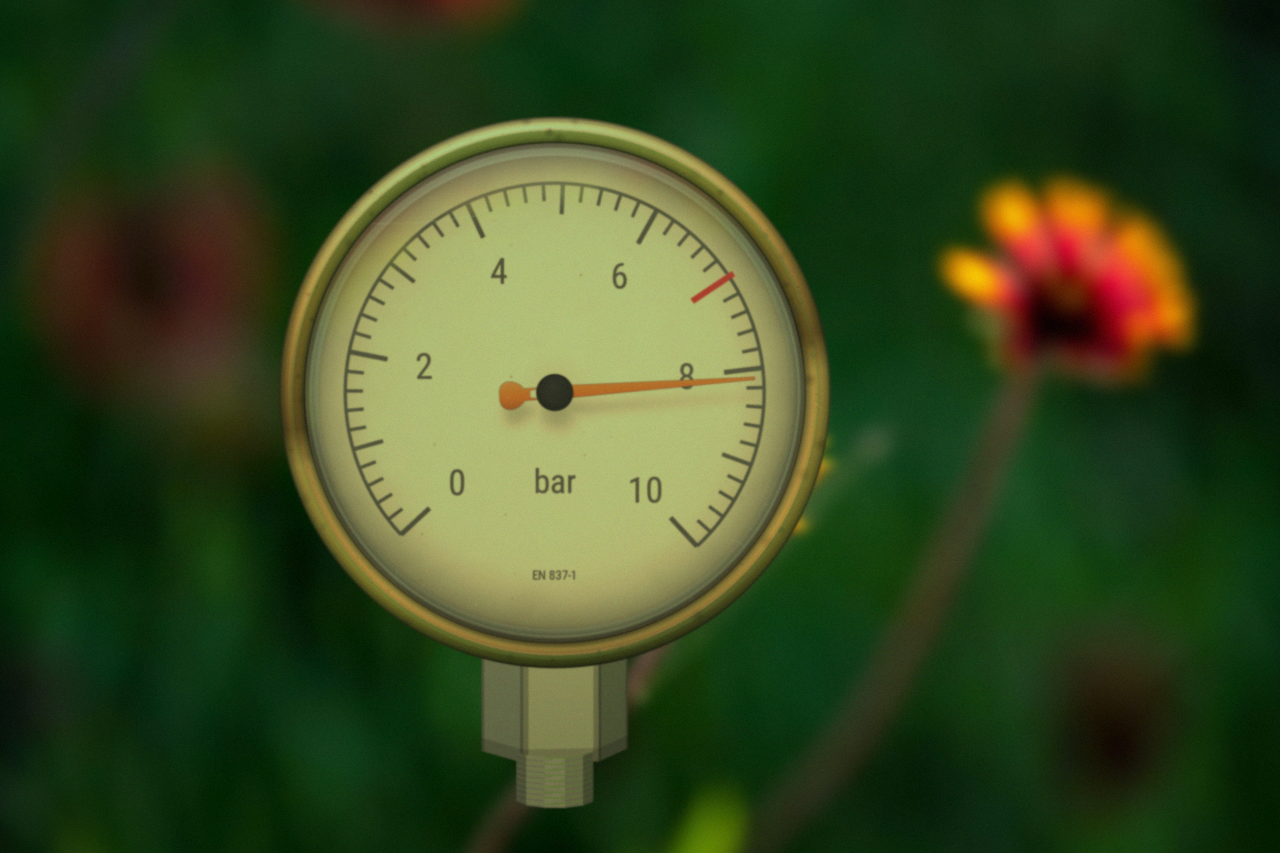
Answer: value=8.1 unit=bar
